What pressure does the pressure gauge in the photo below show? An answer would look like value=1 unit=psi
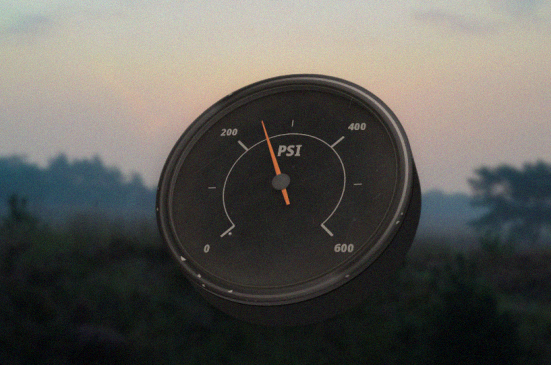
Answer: value=250 unit=psi
